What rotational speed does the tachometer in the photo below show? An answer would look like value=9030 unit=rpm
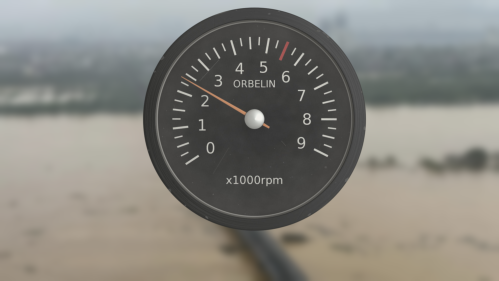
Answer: value=2375 unit=rpm
